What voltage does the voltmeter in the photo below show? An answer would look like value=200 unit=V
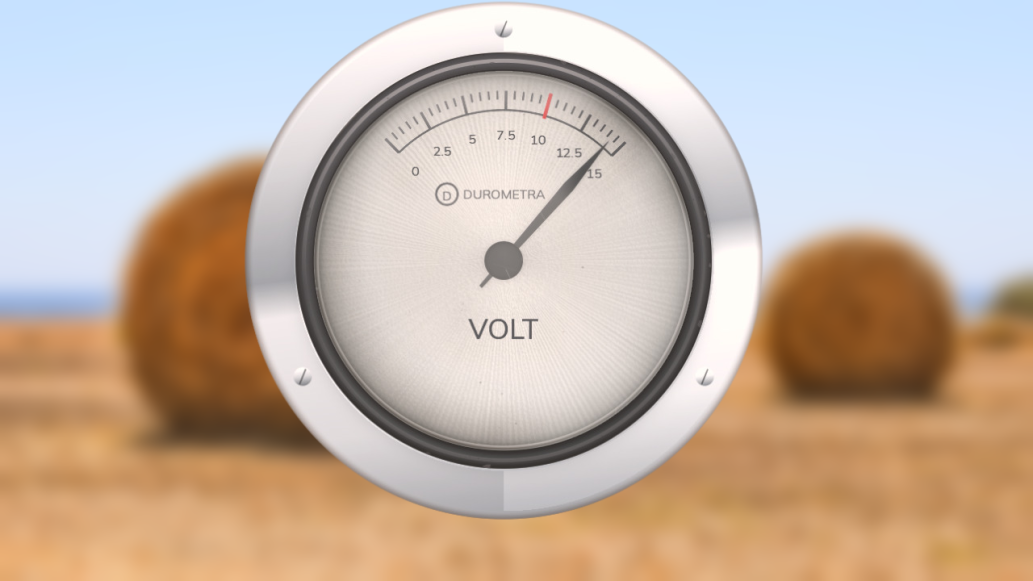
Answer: value=14.25 unit=V
